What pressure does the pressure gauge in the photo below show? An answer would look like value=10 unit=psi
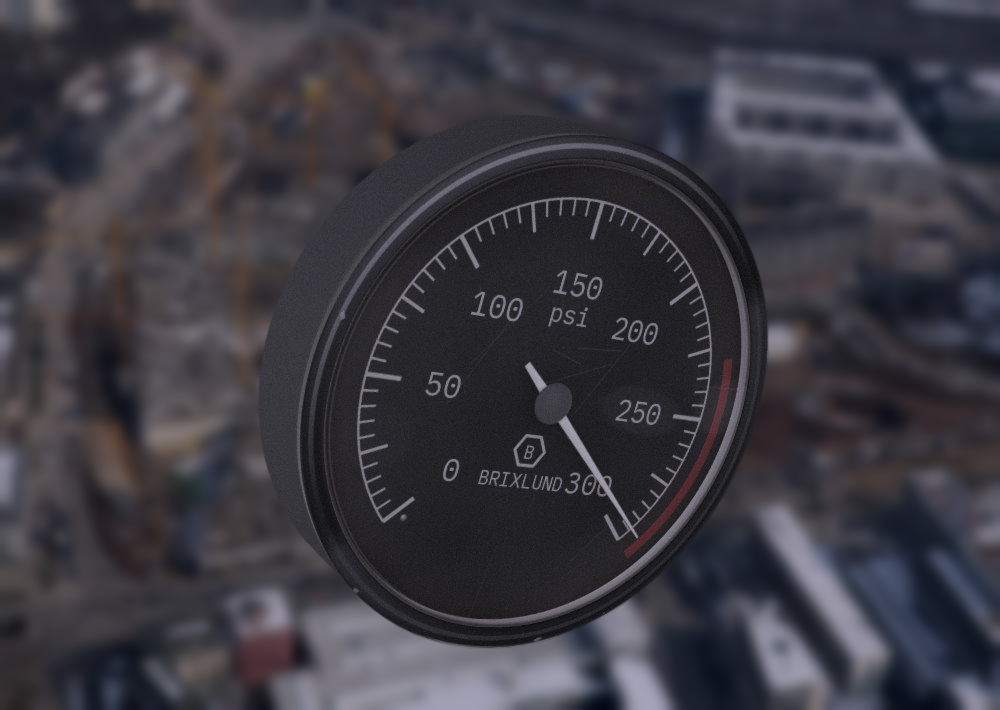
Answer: value=295 unit=psi
